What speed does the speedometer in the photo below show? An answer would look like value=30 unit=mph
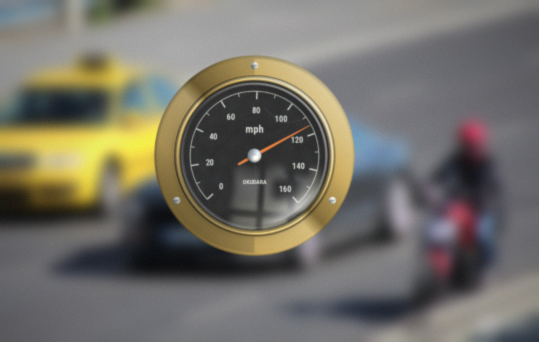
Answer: value=115 unit=mph
